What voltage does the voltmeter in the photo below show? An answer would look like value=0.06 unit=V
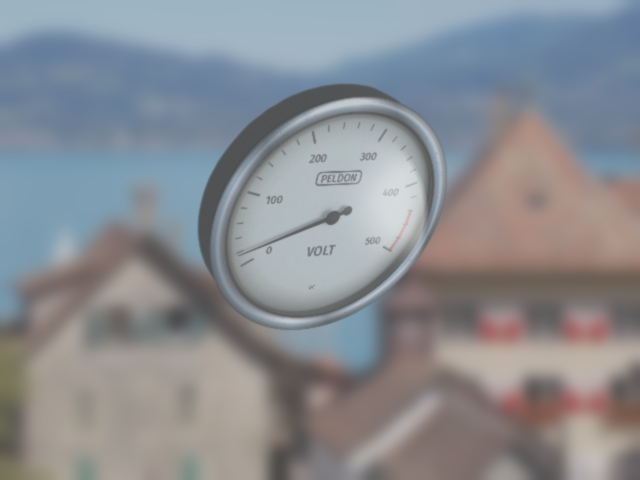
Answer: value=20 unit=V
